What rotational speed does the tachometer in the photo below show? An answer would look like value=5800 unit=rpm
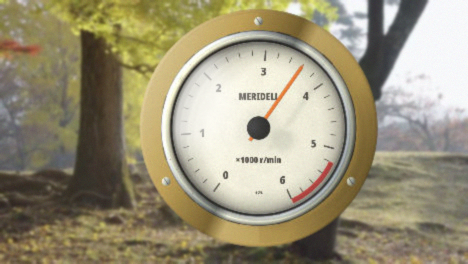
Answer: value=3600 unit=rpm
